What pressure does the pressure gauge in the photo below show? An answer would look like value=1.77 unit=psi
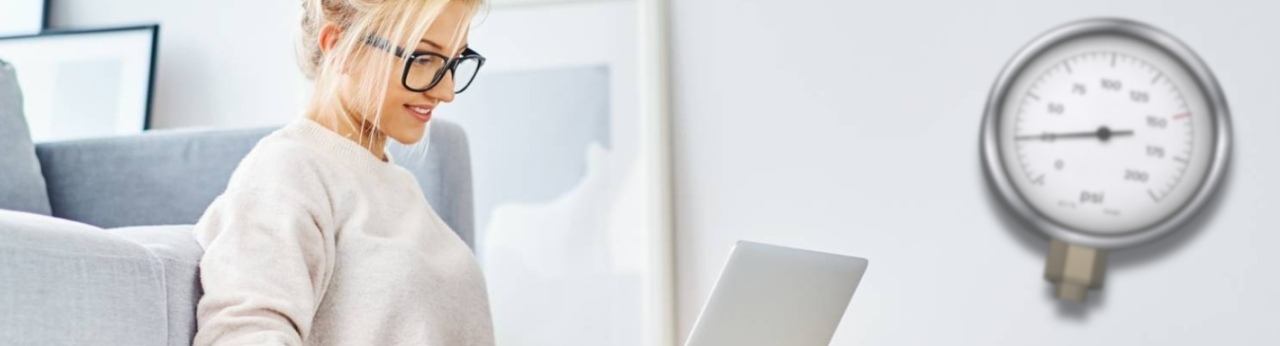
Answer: value=25 unit=psi
